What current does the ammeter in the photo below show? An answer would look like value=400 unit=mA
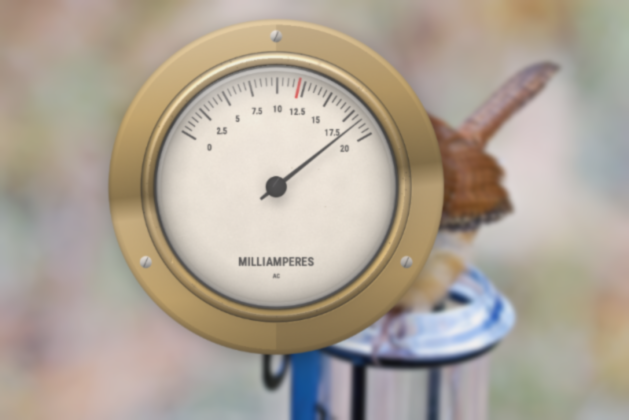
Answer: value=18.5 unit=mA
